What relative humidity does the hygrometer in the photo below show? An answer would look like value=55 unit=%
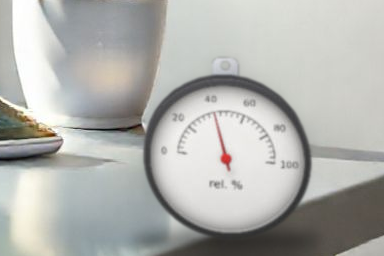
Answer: value=40 unit=%
